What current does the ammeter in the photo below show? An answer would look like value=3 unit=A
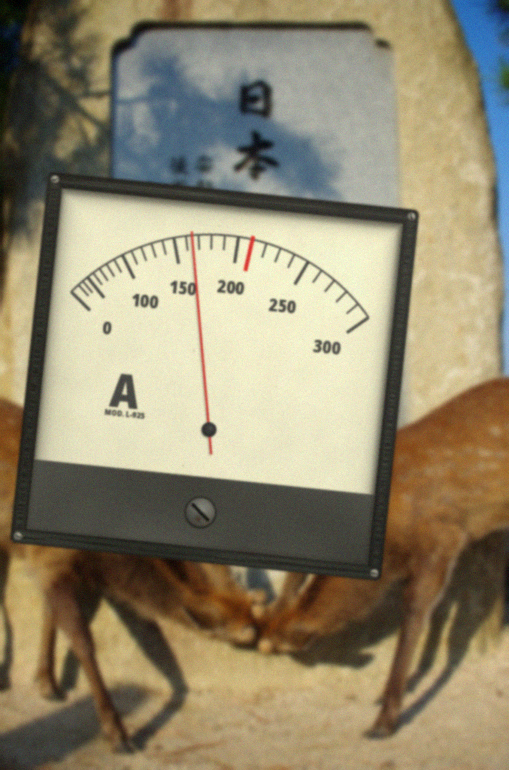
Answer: value=165 unit=A
